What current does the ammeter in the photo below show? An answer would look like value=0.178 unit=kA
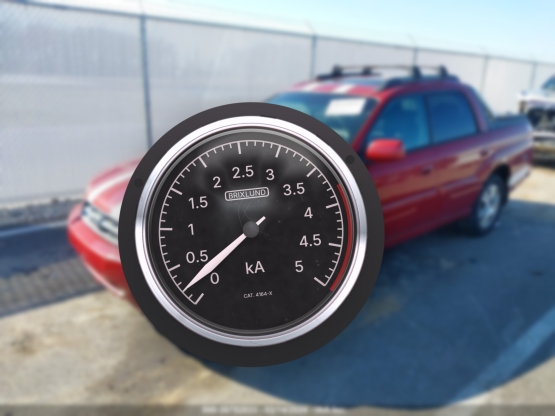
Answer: value=0.2 unit=kA
